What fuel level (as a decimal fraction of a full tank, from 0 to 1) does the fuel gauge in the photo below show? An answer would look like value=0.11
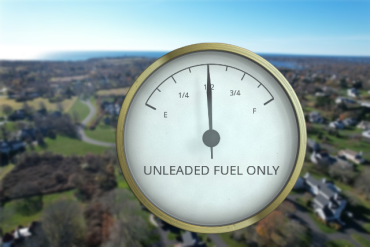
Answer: value=0.5
